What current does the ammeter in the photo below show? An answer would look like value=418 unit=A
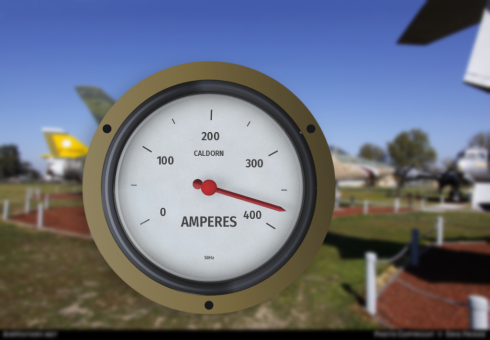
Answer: value=375 unit=A
